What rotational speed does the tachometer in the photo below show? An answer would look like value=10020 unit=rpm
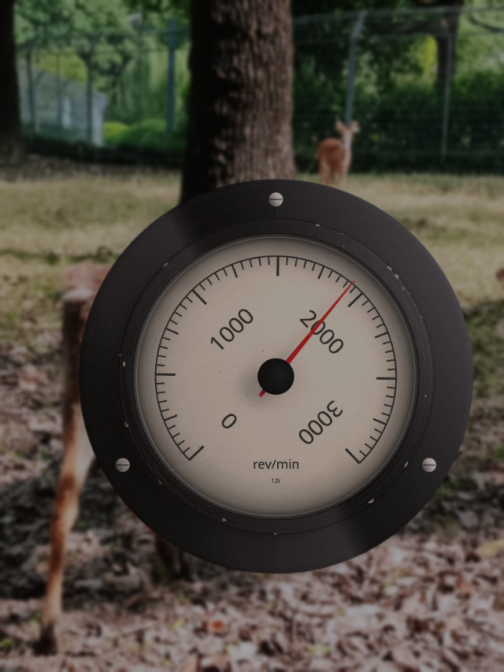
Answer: value=1925 unit=rpm
